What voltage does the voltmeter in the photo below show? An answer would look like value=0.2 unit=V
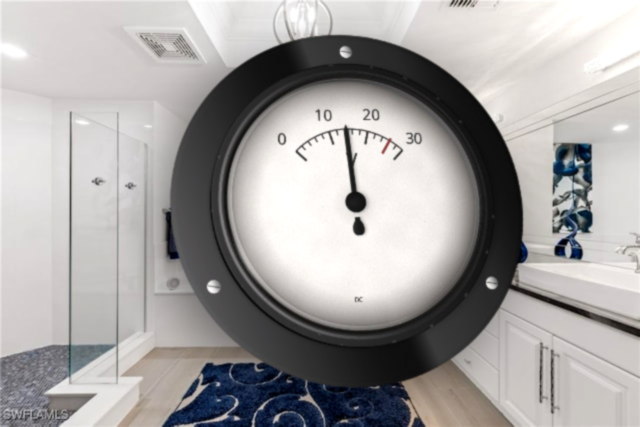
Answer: value=14 unit=V
